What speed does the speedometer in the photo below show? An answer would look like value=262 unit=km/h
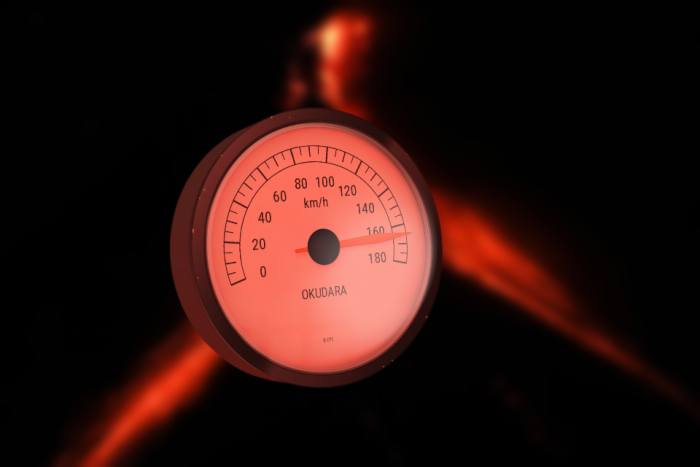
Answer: value=165 unit=km/h
